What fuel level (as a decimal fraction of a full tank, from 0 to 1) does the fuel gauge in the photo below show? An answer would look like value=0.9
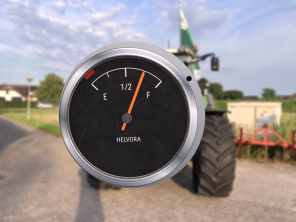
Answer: value=0.75
